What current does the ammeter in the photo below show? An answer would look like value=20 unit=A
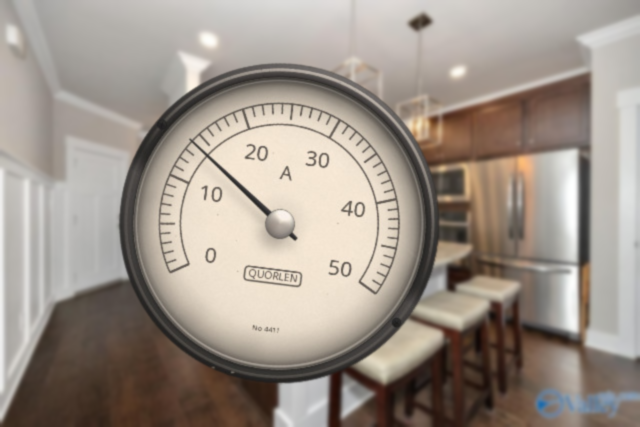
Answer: value=14 unit=A
